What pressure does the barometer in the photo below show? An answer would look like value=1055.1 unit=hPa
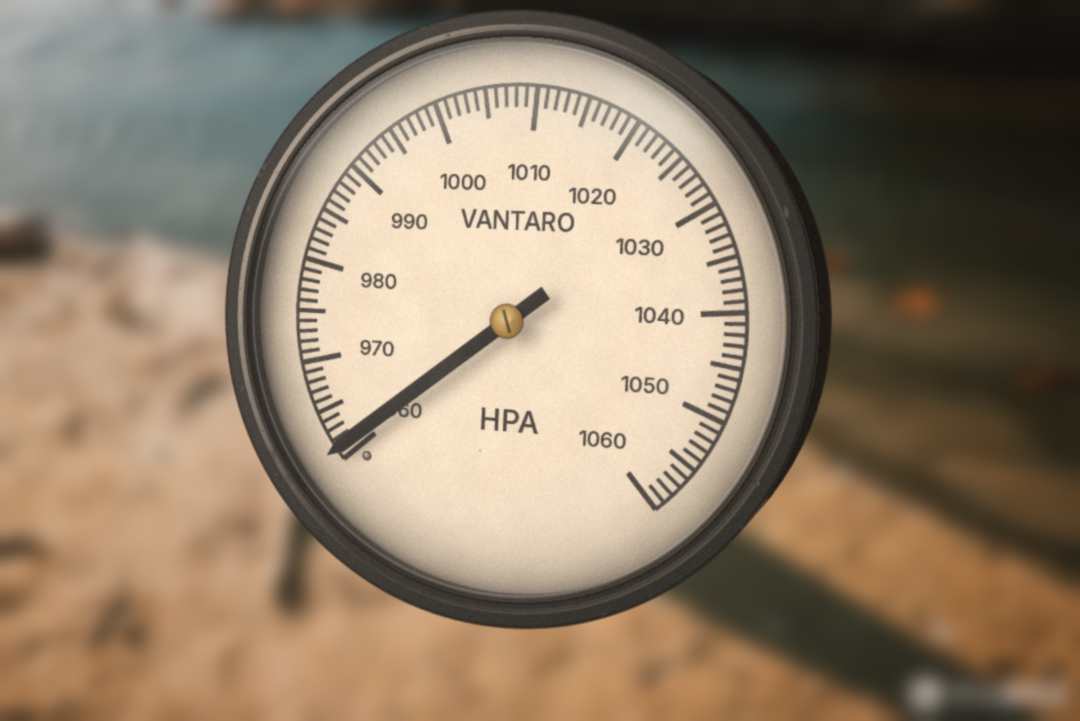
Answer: value=961 unit=hPa
